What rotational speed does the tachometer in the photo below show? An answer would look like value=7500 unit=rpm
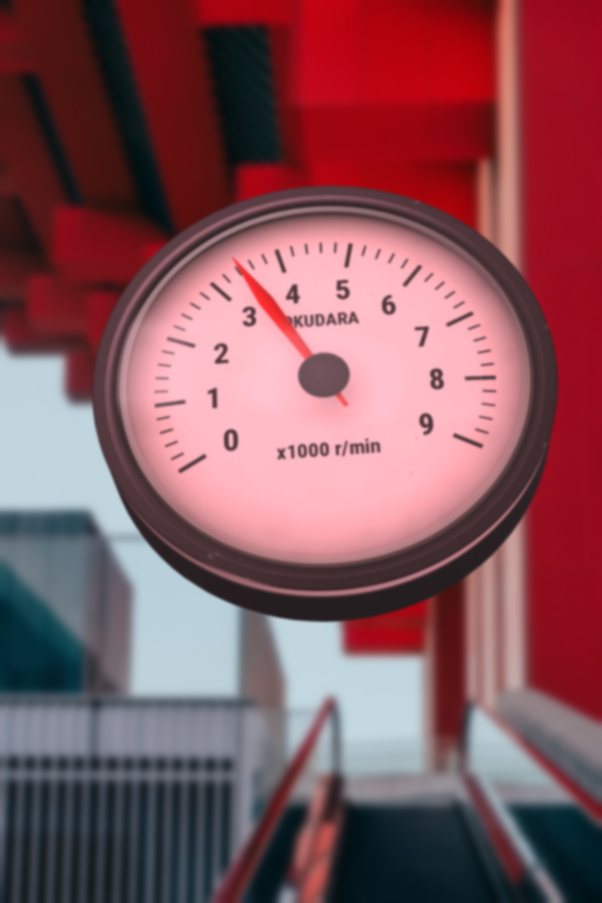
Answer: value=3400 unit=rpm
